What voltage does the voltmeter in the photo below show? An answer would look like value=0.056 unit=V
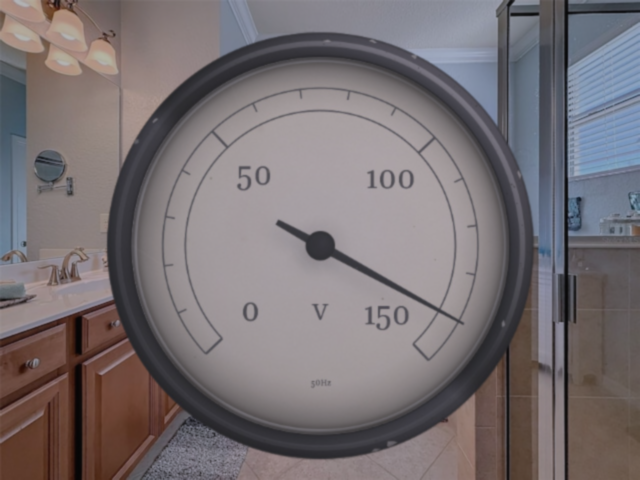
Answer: value=140 unit=V
